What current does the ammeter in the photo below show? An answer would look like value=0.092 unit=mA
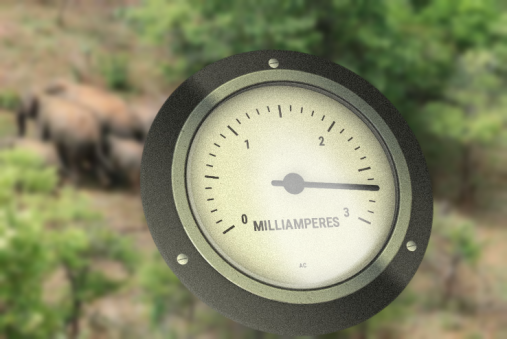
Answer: value=2.7 unit=mA
